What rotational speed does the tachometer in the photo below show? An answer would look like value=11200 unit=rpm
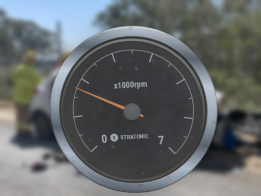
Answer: value=1750 unit=rpm
